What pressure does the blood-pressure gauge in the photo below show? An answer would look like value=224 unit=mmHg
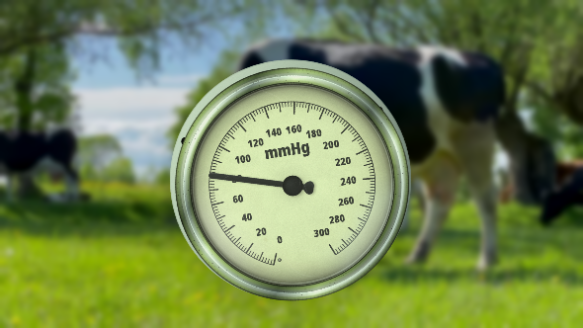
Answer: value=80 unit=mmHg
